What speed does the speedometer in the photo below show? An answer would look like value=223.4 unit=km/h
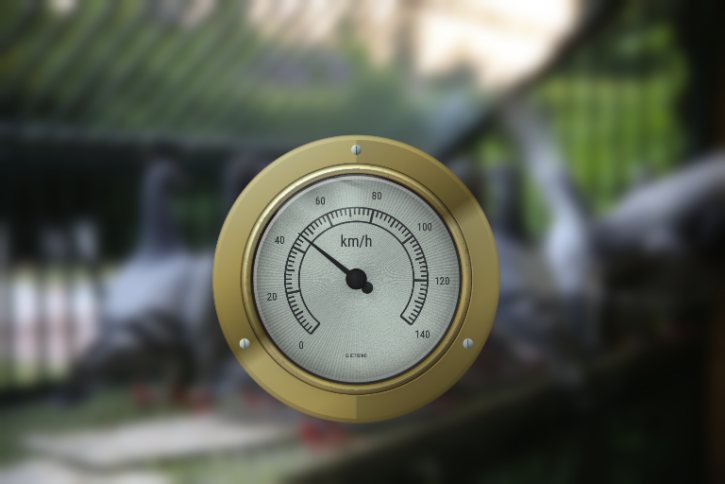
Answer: value=46 unit=km/h
